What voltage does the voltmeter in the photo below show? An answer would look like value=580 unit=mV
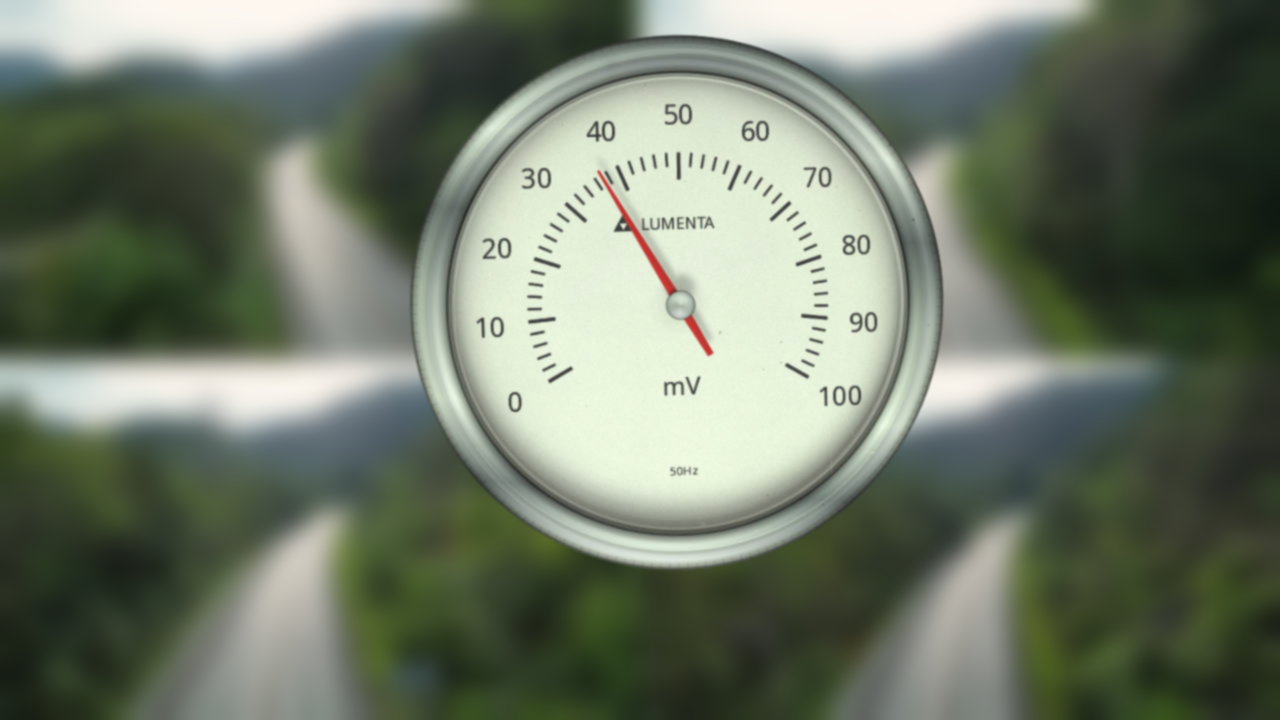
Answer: value=37 unit=mV
